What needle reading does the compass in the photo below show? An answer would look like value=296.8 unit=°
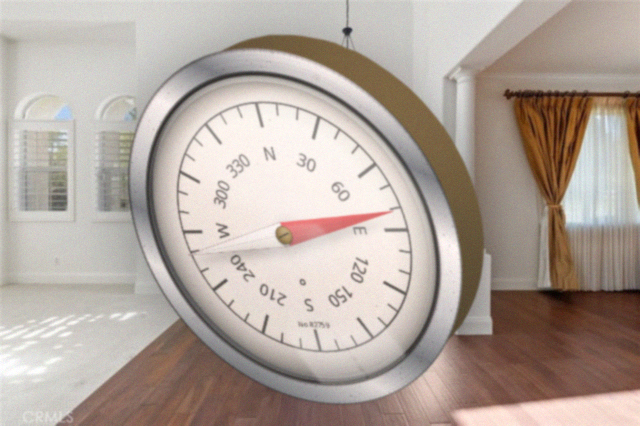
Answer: value=80 unit=°
